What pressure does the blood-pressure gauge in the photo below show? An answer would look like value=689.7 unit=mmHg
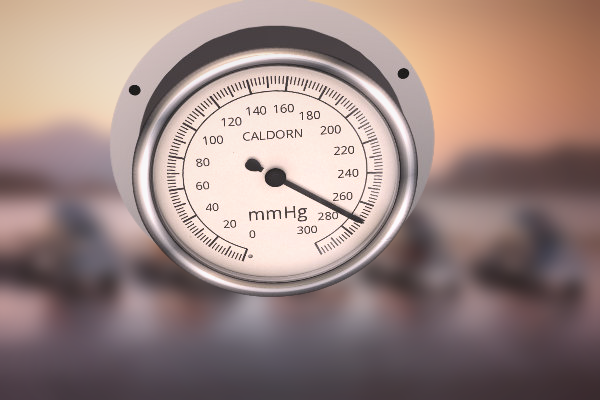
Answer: value=270 unit=mmHg
